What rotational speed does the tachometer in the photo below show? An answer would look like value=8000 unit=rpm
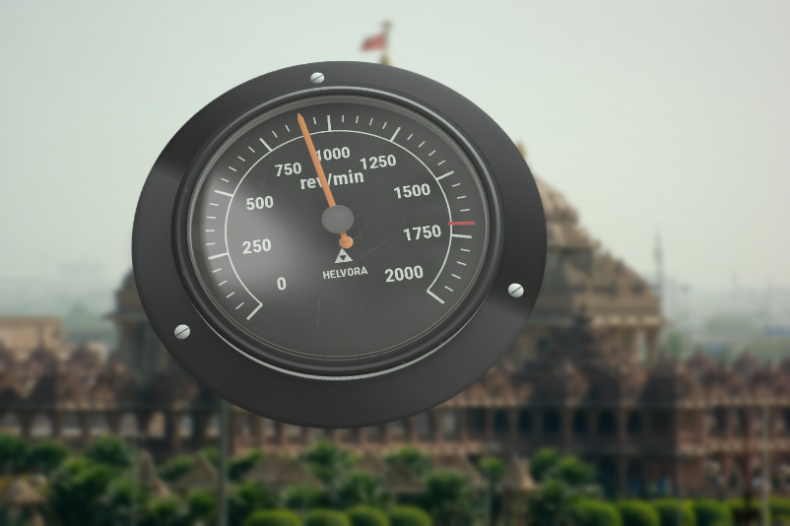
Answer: value=900 unit=rpm
